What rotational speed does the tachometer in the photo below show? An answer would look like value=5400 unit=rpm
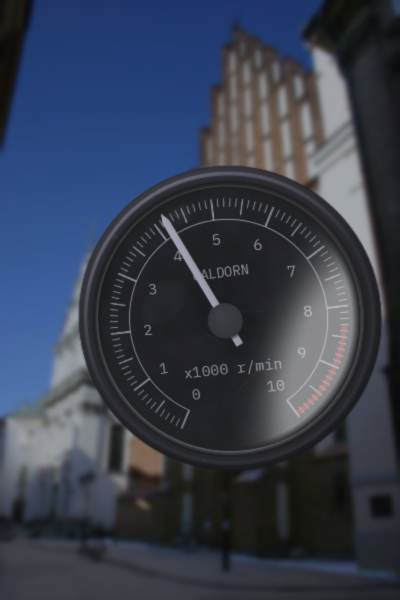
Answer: value=4200 unit=rpm
